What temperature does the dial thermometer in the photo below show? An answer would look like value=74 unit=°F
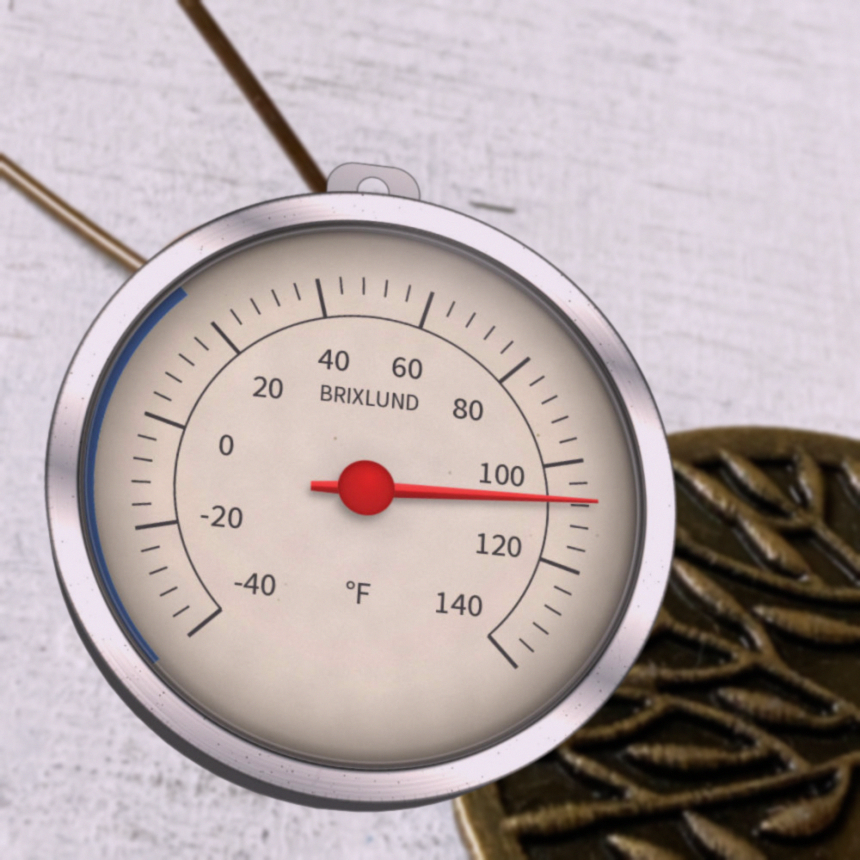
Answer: value=108 unit=°F
